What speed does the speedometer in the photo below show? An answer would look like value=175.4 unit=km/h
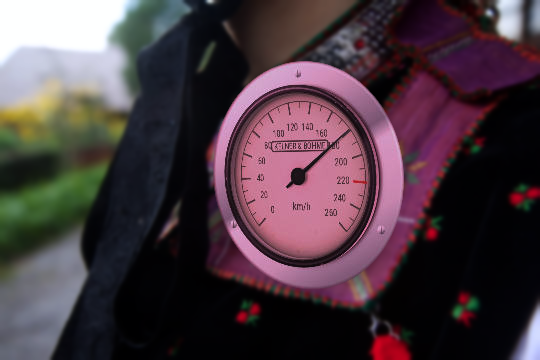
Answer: value=180 unit=km/h
